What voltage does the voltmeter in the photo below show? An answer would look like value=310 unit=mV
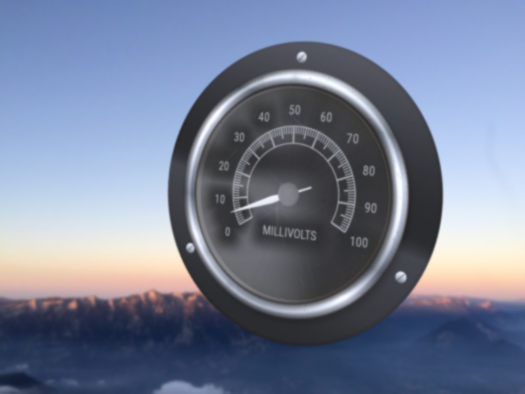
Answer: value=5 unit=mV
